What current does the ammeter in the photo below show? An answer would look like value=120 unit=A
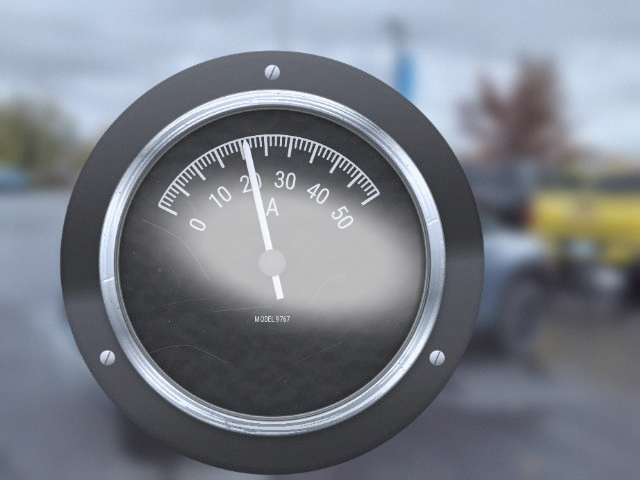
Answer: value=21 unit=A
